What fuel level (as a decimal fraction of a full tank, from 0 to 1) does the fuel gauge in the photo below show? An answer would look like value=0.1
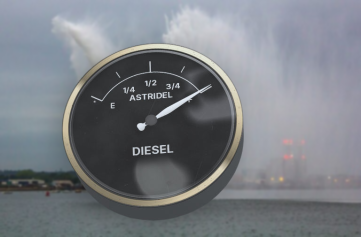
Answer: value=1
